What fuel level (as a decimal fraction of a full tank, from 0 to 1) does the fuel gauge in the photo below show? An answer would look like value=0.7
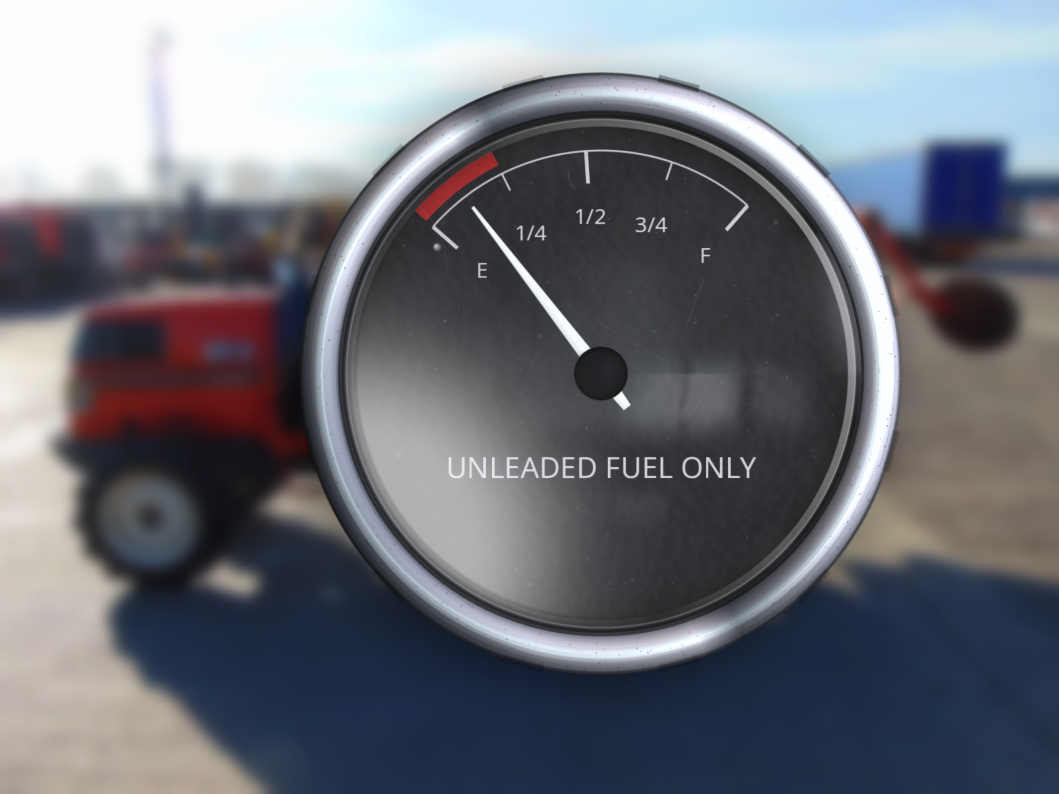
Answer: value=0.125
